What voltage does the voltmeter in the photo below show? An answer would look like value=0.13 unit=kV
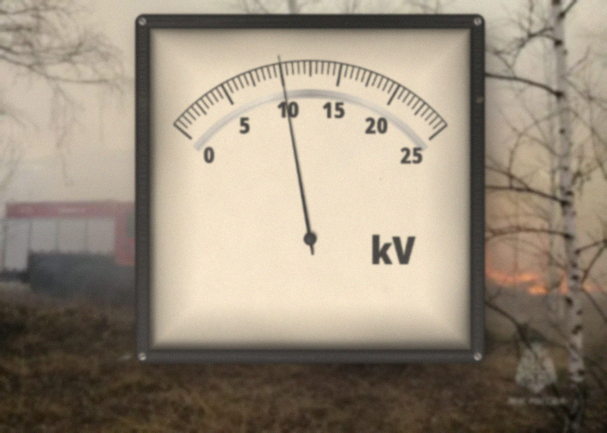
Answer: value=10 unit=kV
